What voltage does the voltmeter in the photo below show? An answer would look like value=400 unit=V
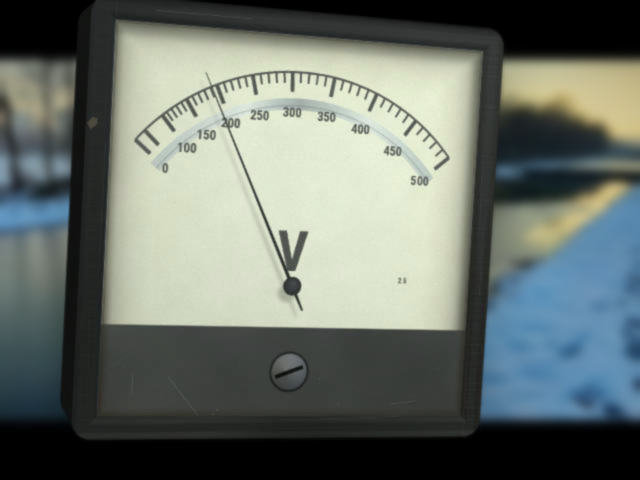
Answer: value=190 unit=V
